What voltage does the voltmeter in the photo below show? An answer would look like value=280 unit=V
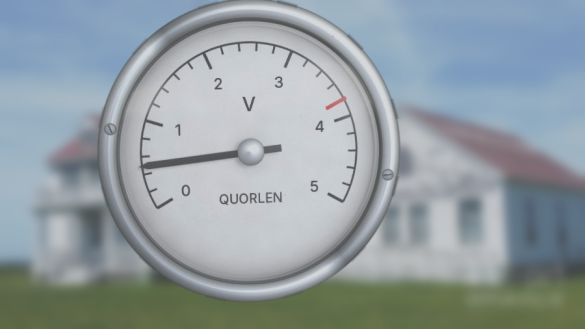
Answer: value=0.5 unit=V
